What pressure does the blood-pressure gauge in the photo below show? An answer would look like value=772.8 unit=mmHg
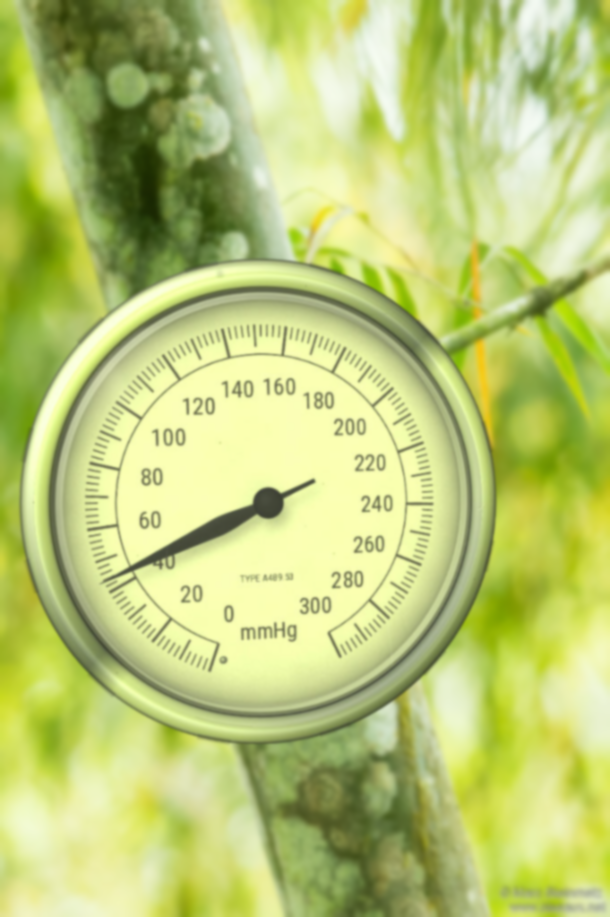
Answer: value=44 unit=mmHg
